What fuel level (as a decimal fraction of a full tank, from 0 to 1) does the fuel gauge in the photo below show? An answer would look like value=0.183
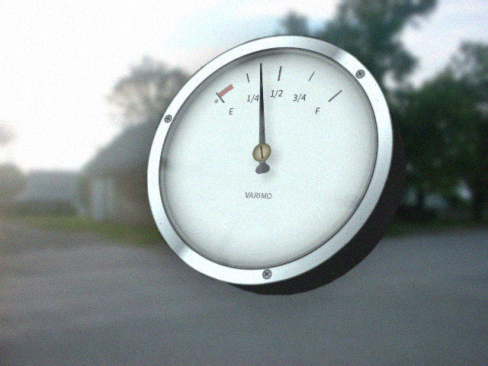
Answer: value=0.375
